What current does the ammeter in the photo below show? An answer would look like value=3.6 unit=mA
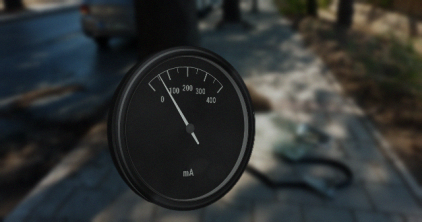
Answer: value=50 unit=mA
